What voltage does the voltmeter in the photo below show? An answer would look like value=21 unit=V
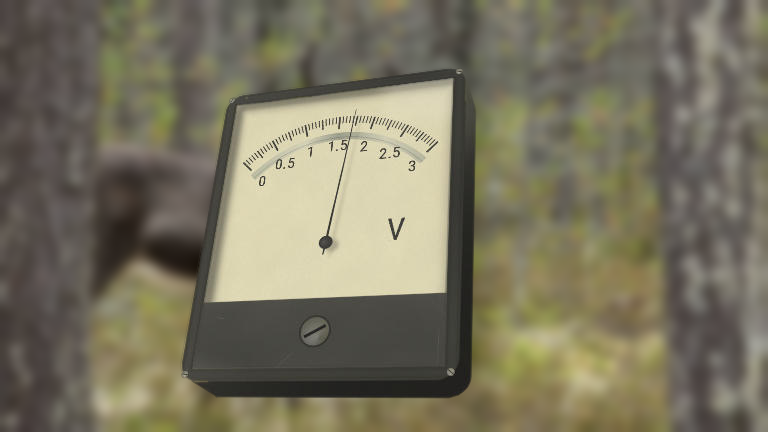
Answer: value=1.75 unit=V
